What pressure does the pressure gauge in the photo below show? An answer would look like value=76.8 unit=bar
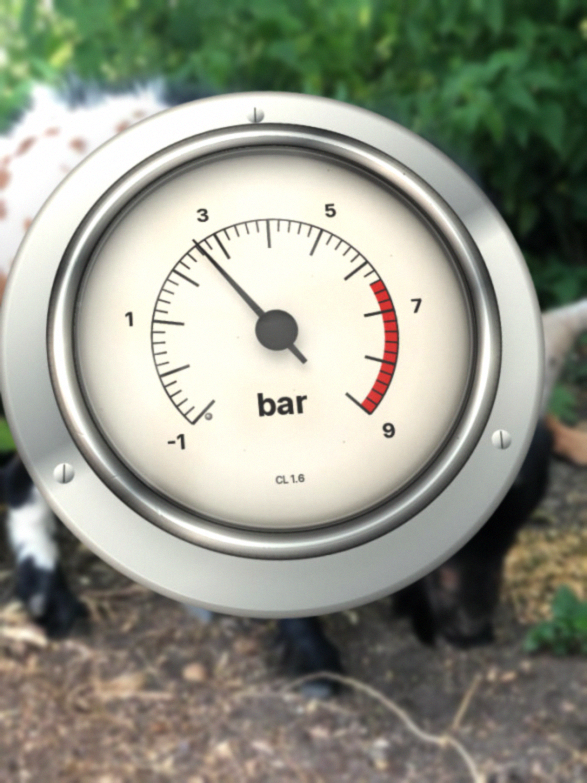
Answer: value=2.6 unit=bar
